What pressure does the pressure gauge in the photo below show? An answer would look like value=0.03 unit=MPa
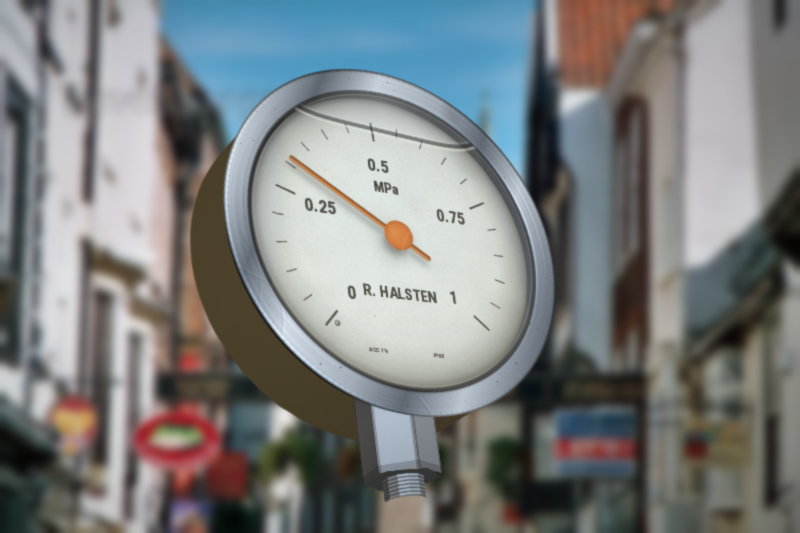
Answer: value=0.3 unit=MPa
